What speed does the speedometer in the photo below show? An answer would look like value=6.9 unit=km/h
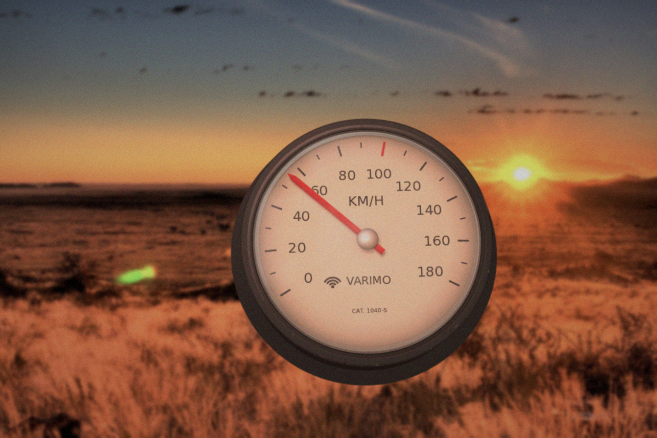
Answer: value=55 unit=km/h
